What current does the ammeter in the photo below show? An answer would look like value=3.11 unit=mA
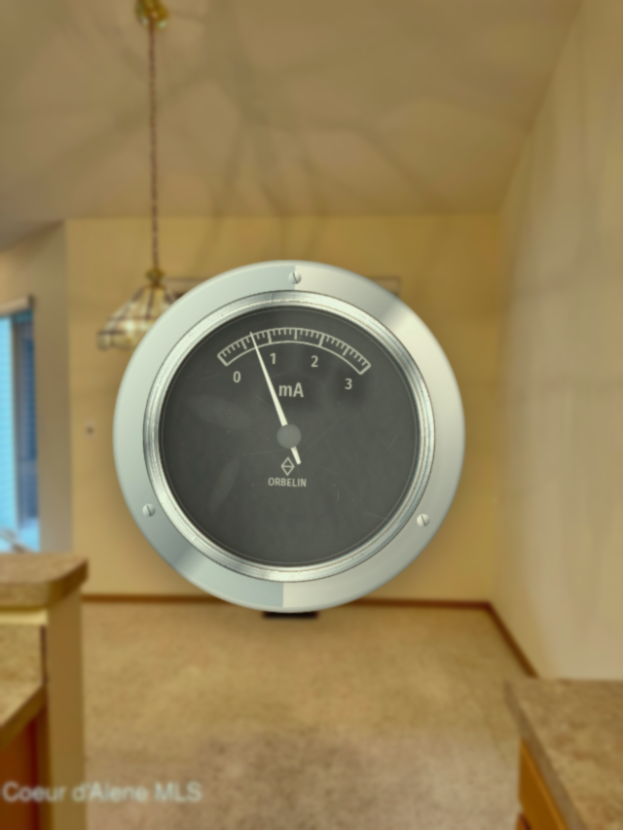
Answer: value=0.7 unit=mA
